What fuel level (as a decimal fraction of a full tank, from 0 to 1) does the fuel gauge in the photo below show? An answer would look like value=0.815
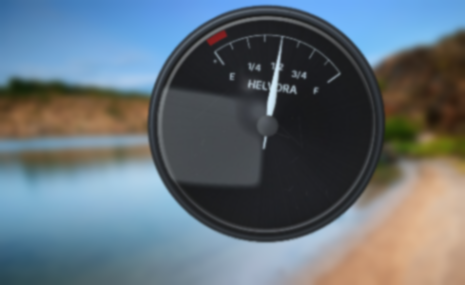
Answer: value=0.5
